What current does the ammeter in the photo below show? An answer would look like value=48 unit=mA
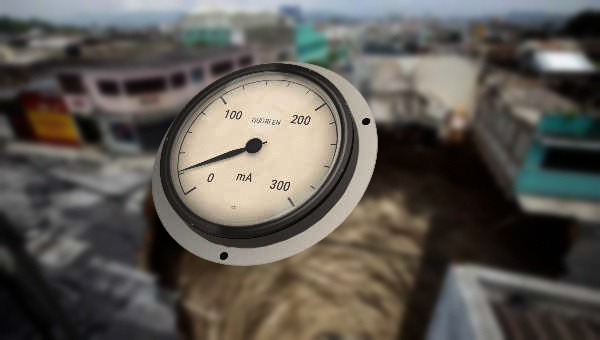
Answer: value=20 unit=mA
